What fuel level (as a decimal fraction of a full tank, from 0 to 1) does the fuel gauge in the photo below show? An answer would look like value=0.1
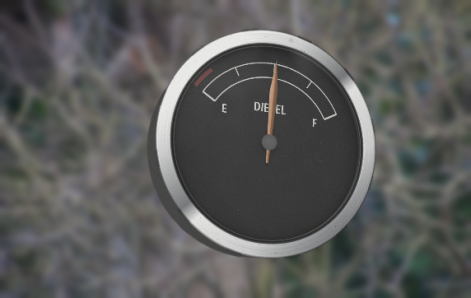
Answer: value=0.5
